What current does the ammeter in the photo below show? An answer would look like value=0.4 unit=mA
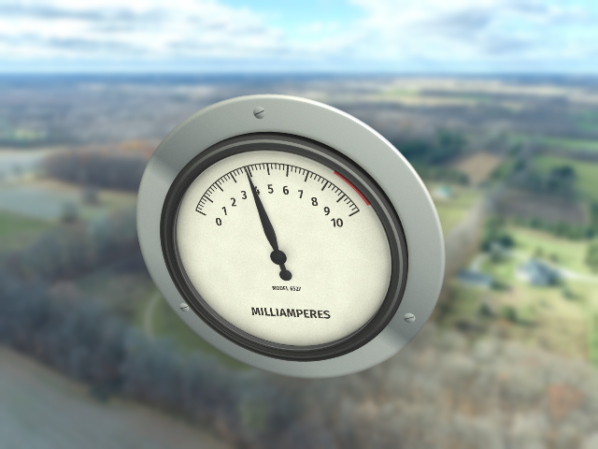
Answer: value=4 unit=mA
